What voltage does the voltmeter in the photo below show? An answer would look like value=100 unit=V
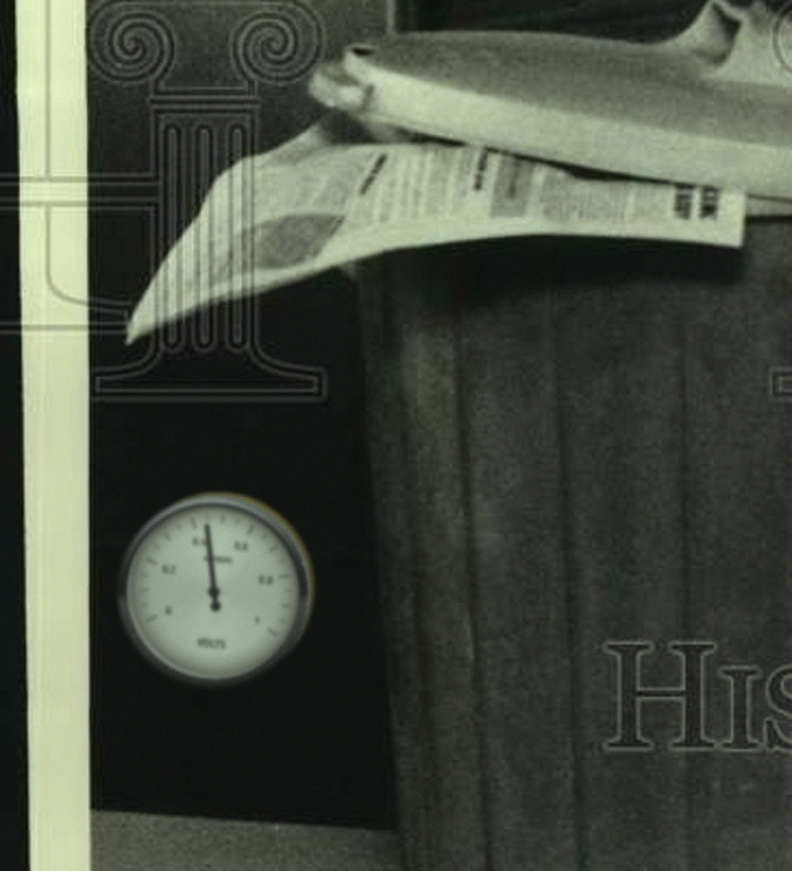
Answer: value=0.45 unit=V
